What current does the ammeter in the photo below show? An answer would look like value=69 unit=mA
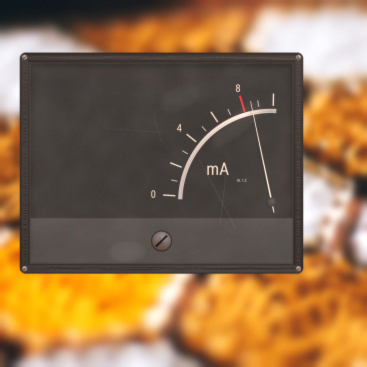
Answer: value=8.5 unit=mA
